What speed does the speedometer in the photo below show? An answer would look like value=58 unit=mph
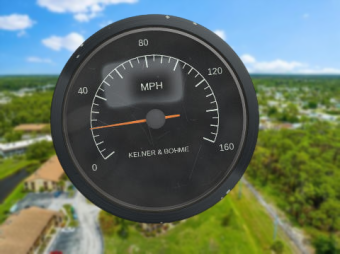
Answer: value=20 unit=mph
